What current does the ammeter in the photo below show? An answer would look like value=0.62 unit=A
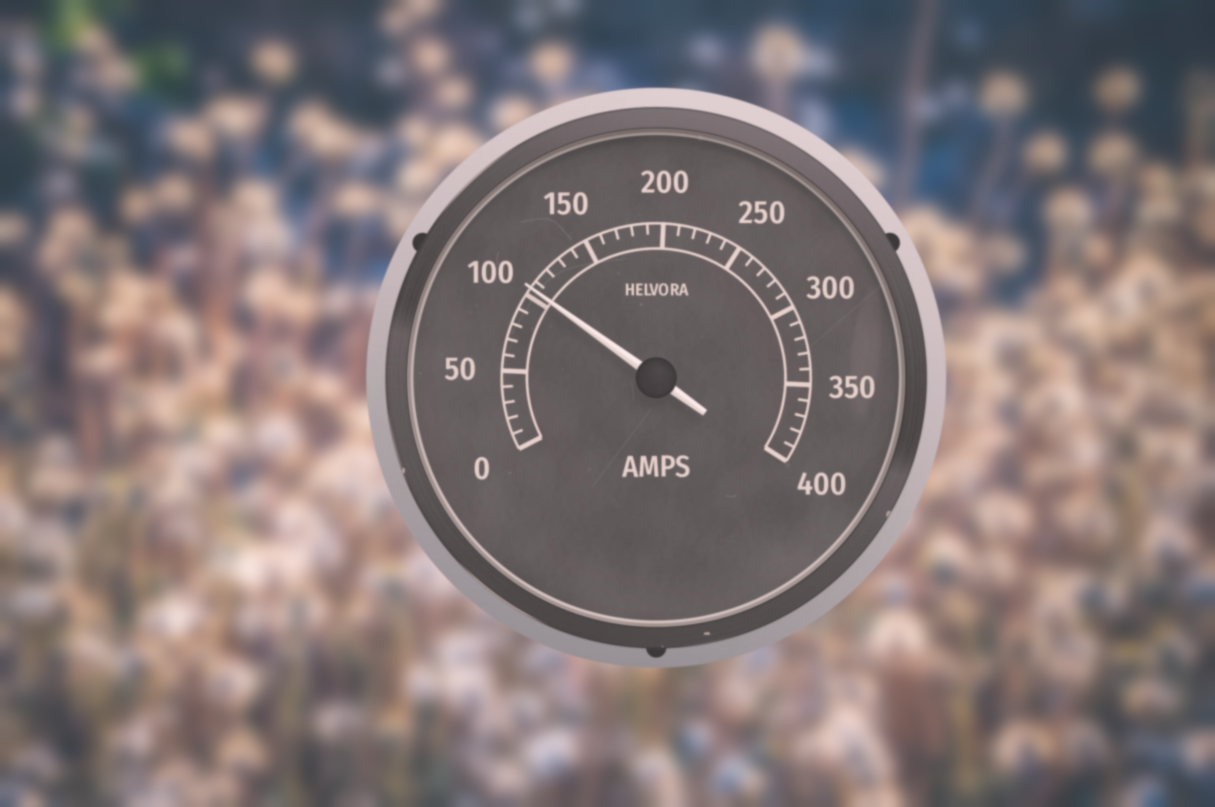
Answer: value=105 unit=A
